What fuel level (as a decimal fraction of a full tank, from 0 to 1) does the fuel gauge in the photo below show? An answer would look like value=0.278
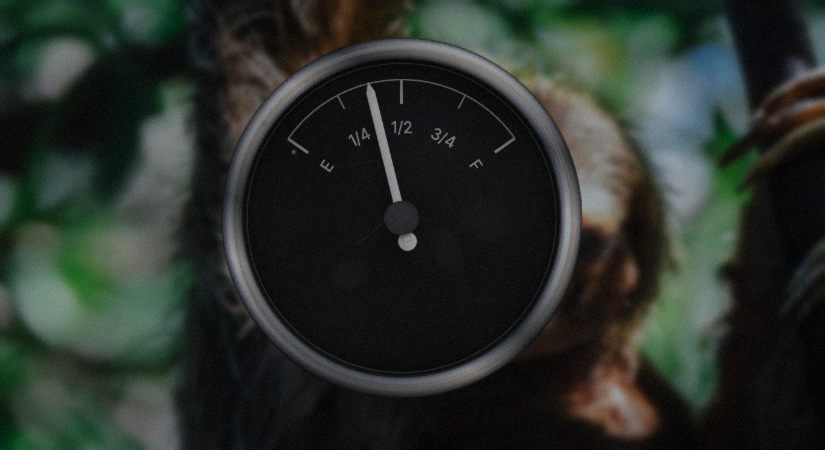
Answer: value=0.375
